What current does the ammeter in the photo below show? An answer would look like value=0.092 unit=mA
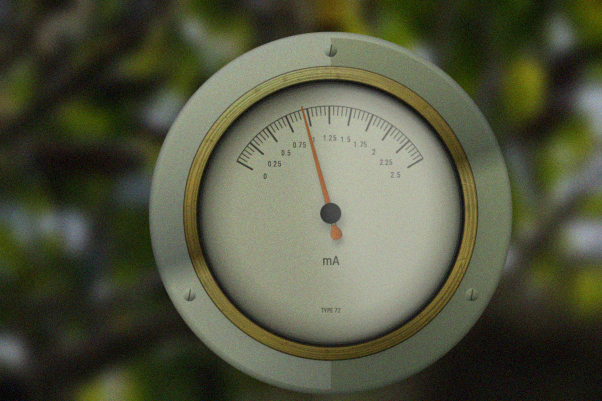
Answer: value=0.95 unit=mA
